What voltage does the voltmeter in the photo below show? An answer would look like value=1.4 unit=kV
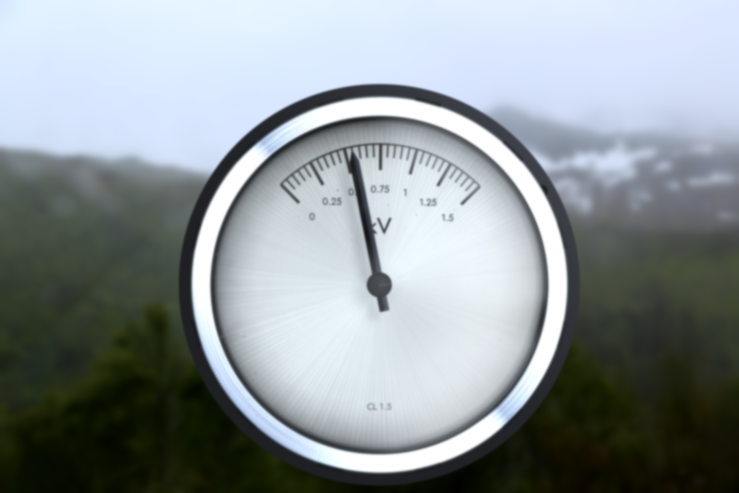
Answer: value=0.55 unit=kV
